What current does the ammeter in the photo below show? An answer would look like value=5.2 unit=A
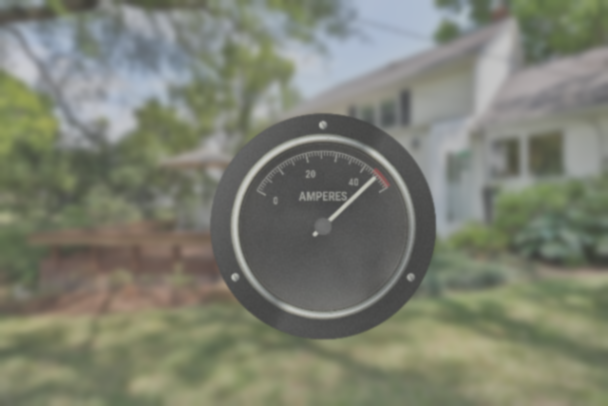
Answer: value=45 unit=A
